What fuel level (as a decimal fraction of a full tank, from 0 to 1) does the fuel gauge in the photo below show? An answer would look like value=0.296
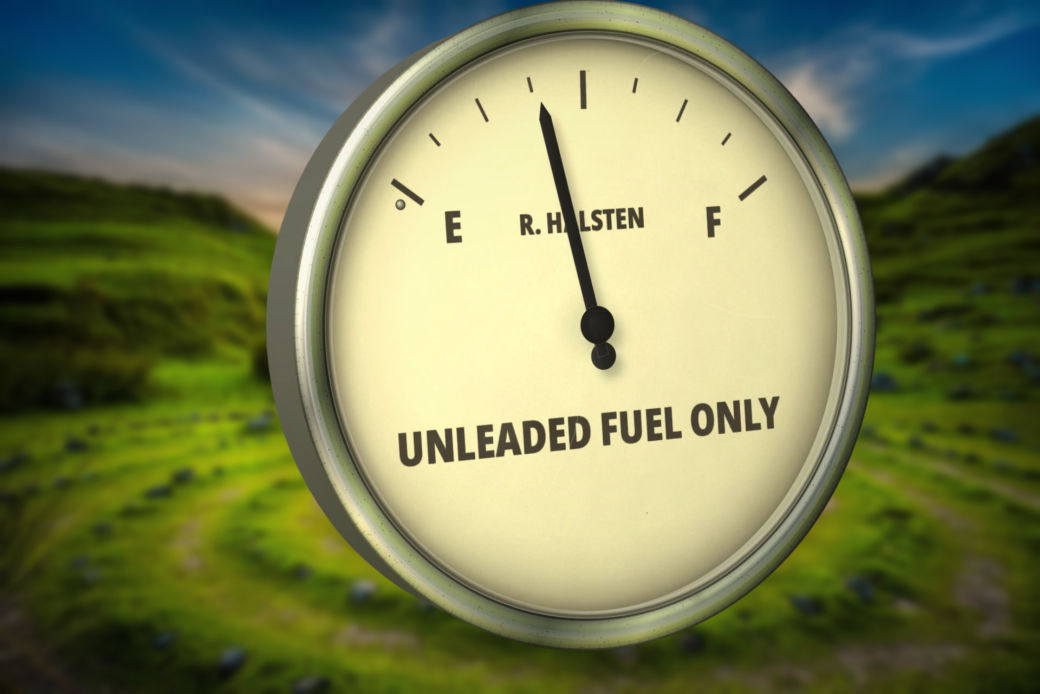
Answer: value=0.375
